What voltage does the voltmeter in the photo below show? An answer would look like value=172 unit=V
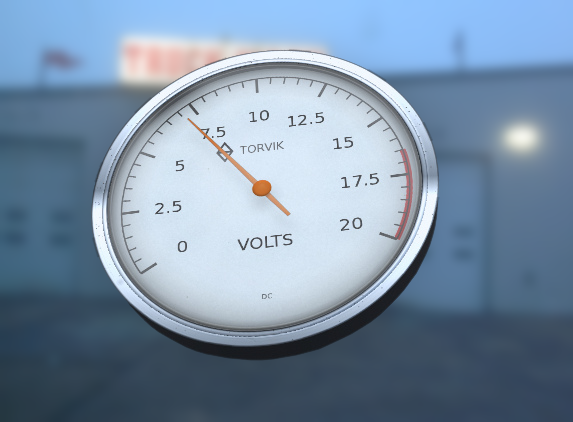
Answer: value=7 unit=V
